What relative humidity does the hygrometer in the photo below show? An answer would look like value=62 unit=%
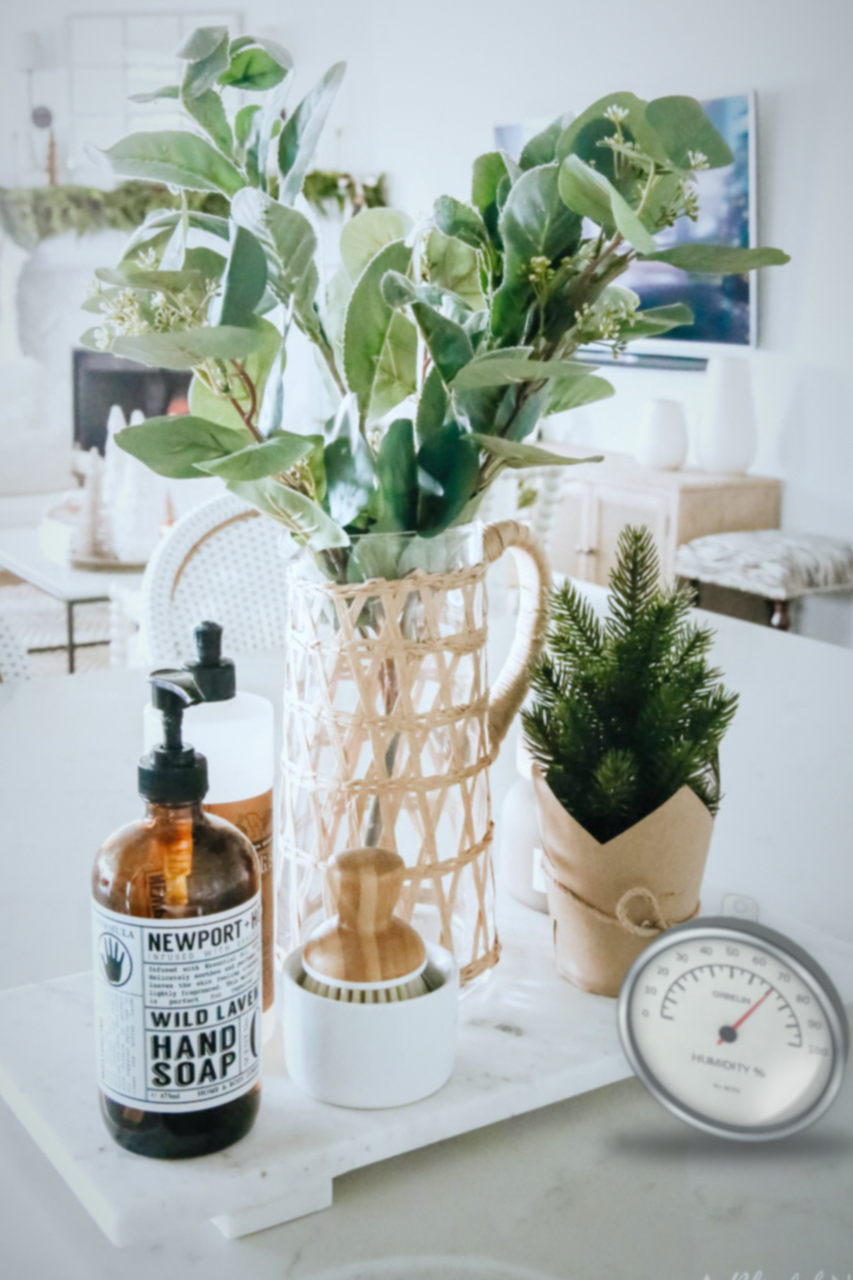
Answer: value=70 unit=%
